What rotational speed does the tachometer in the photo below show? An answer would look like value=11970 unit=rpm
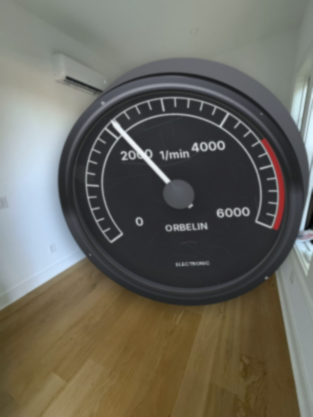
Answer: value=2200 unit=rpm
